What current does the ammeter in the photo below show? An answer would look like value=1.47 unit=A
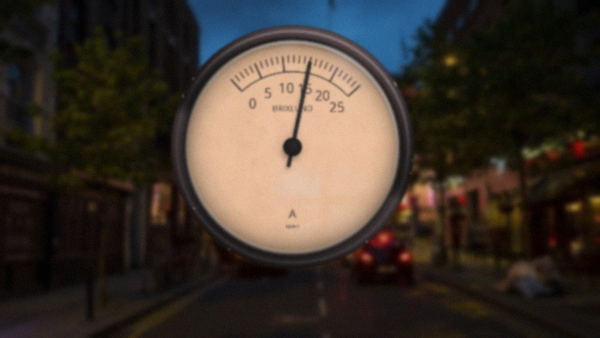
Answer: value=15 unit=A
